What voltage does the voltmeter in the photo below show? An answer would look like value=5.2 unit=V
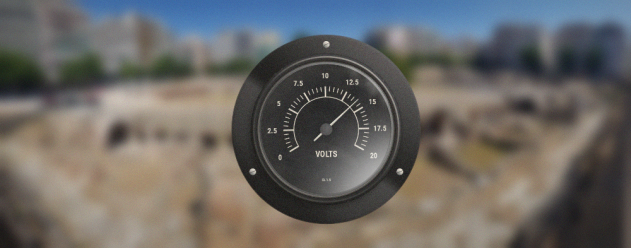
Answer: value=14 unit=V
